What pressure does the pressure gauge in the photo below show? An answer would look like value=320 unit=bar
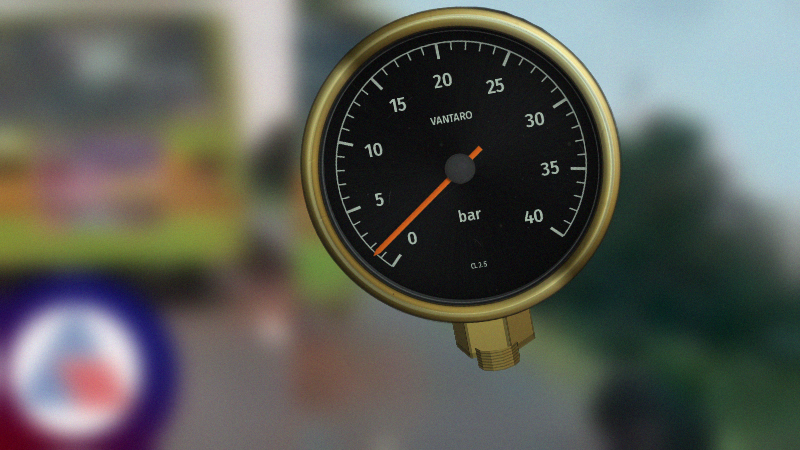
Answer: value=1.5 unit=bar
